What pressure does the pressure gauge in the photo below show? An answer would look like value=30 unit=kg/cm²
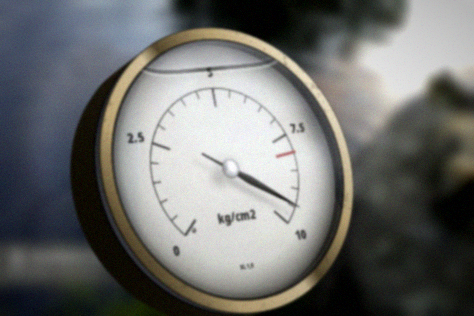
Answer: value=9.5 unit=kg/cm²
